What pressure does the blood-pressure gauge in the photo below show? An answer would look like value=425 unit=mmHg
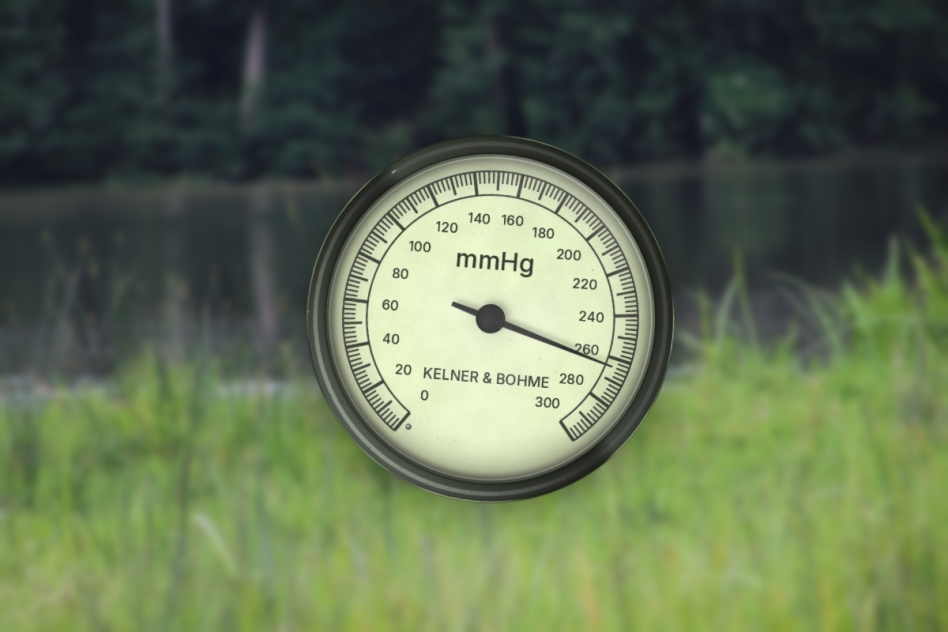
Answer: value=264 unit=mmHg
